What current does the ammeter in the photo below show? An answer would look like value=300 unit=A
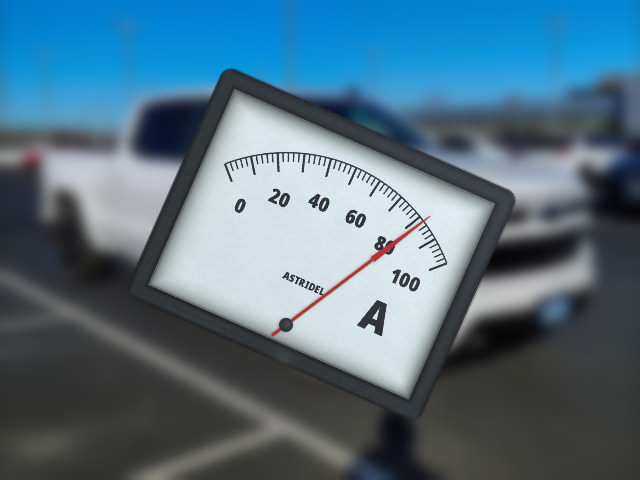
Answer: value=82 unit=A
